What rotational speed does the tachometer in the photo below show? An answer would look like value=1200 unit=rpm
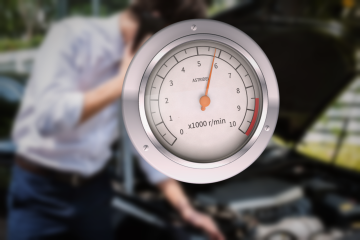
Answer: value=5750 unit=rpm
